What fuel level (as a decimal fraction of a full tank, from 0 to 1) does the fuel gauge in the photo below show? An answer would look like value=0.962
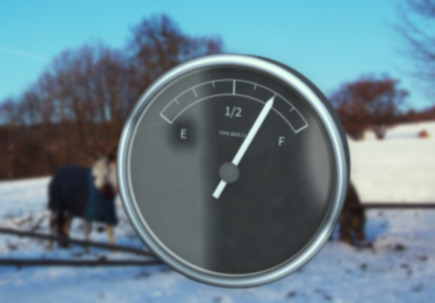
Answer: value=0.75
